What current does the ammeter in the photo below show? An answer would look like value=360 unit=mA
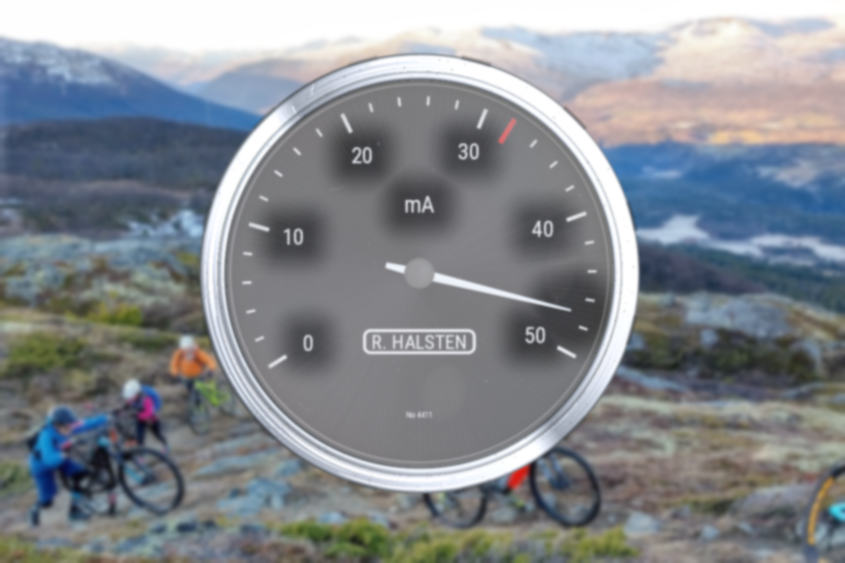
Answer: value=47 unit=mA
